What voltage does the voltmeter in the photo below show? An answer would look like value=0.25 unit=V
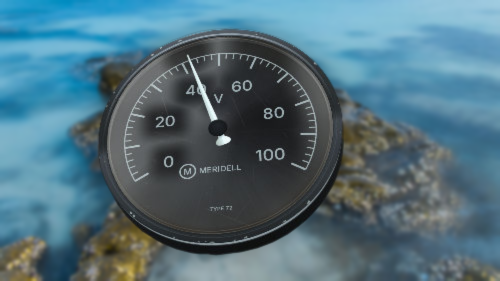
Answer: value=42 unit=V
